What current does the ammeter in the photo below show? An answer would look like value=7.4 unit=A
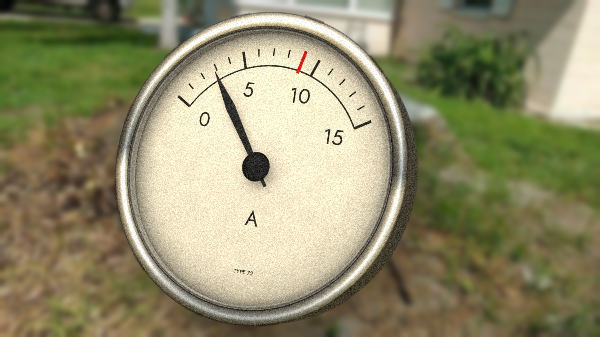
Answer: value=3 unit=A
